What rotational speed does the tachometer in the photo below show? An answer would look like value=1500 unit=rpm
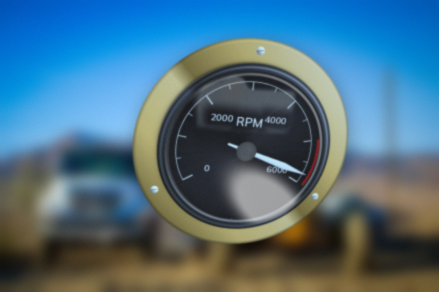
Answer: value=5750 unit=rpm
